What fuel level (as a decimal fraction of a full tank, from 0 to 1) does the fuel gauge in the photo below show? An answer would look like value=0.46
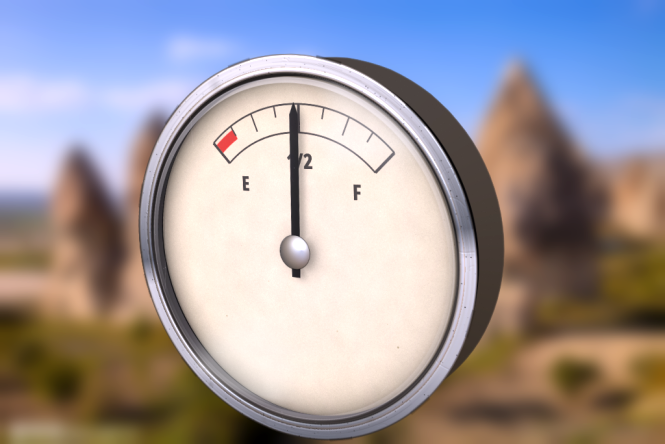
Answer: value=0.5
